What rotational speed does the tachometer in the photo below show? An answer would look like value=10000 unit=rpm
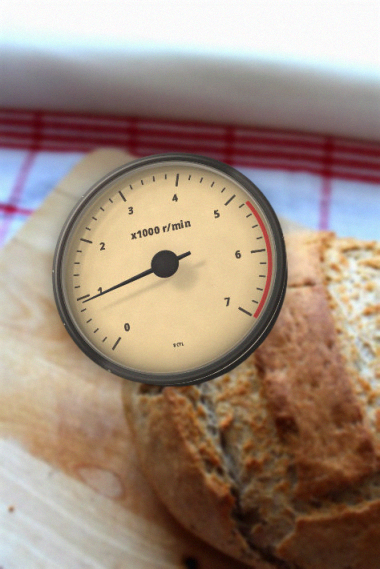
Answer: value=900 unit=rpm
